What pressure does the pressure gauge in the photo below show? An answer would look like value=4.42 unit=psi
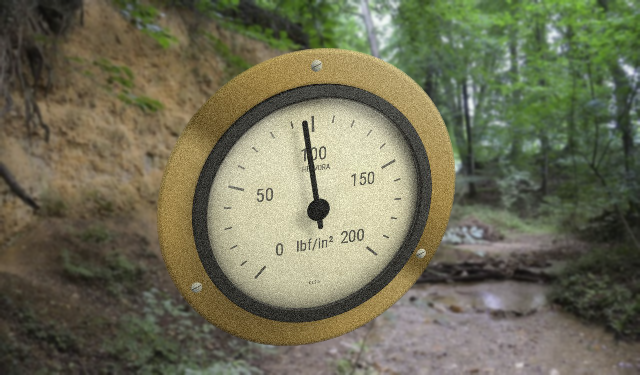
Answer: value=95 unit=psi
